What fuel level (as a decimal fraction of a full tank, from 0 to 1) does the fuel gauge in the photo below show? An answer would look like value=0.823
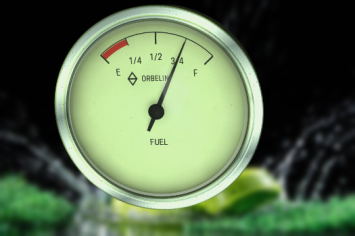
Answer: value=0.75
